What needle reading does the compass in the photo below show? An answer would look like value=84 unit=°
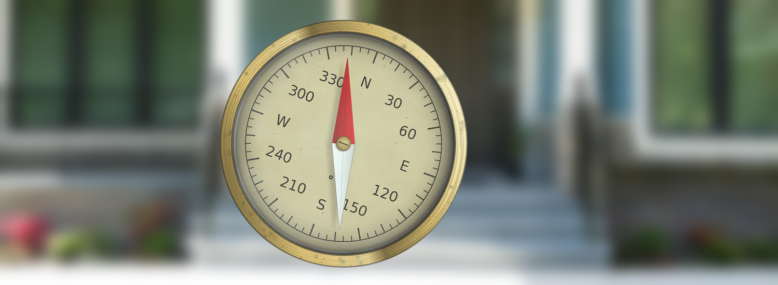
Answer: value=342.5 unit=°
